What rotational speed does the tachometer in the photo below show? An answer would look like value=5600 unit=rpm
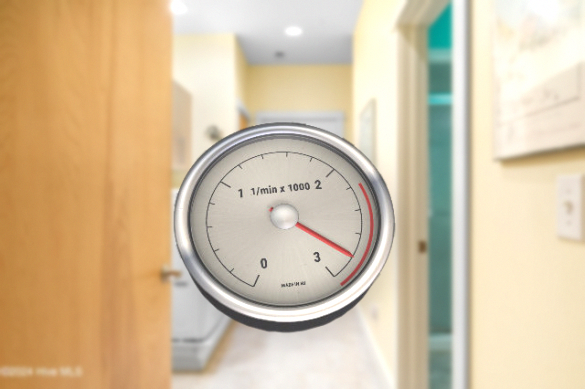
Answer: value=2800 unit=rpm
